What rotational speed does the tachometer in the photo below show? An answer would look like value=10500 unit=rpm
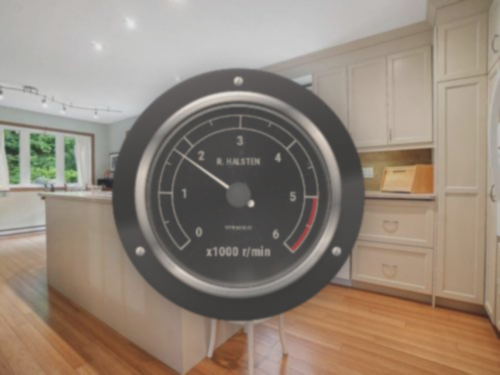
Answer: value=1750 unit=rpm
